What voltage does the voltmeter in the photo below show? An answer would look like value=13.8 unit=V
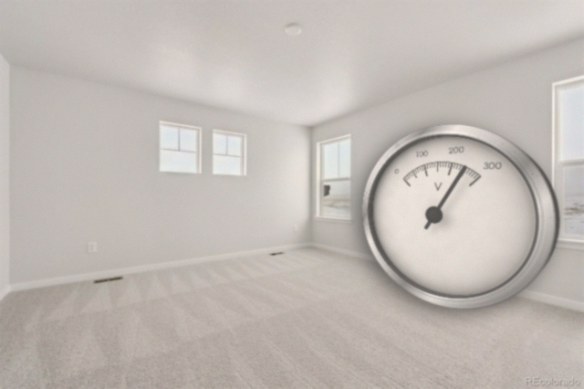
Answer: value=250 unit=V
